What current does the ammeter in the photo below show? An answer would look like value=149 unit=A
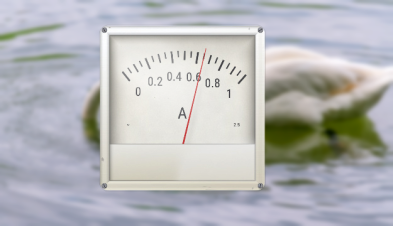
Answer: value=0.65 unit=A
